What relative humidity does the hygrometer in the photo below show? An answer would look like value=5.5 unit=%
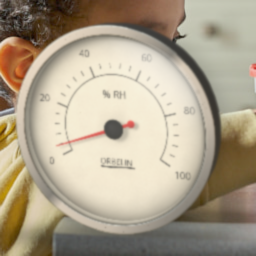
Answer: value=4 unit=%
